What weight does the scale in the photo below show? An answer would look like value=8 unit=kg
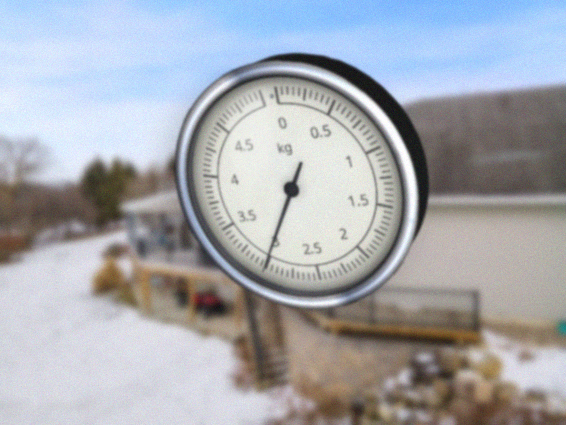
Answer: value=3 unit=kg
